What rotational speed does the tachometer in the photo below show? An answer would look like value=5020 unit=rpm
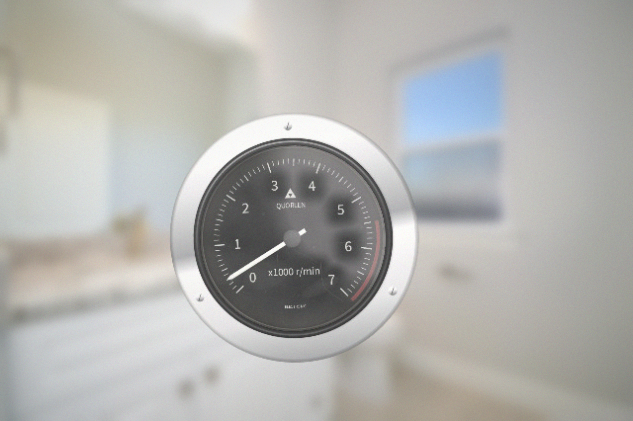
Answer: value=300 unit=rpm
